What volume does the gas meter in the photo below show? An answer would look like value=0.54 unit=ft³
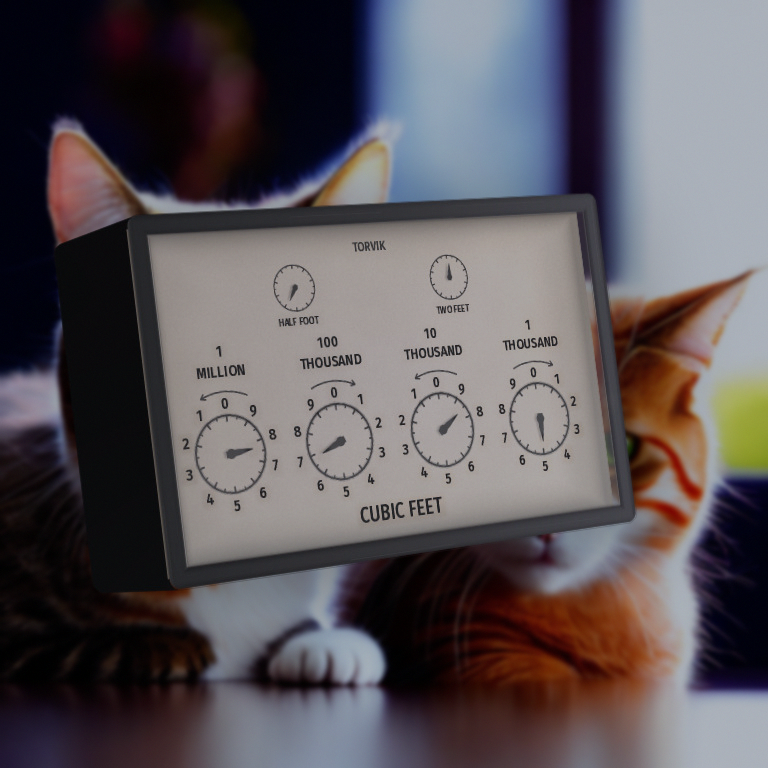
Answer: value=768500 unit=ft³
